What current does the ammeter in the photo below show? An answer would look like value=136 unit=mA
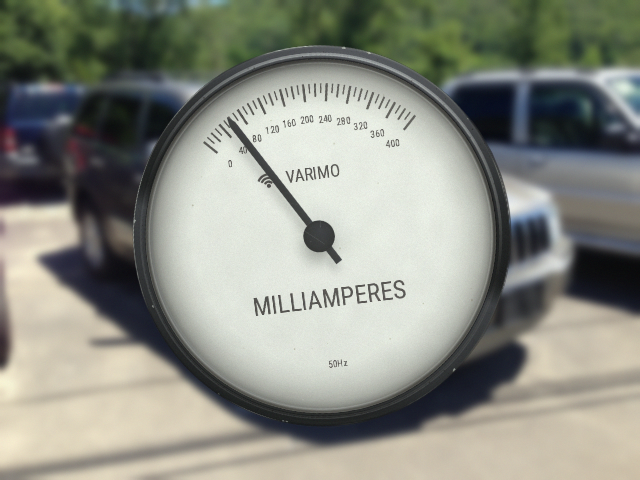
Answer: value=60 unit=mA
